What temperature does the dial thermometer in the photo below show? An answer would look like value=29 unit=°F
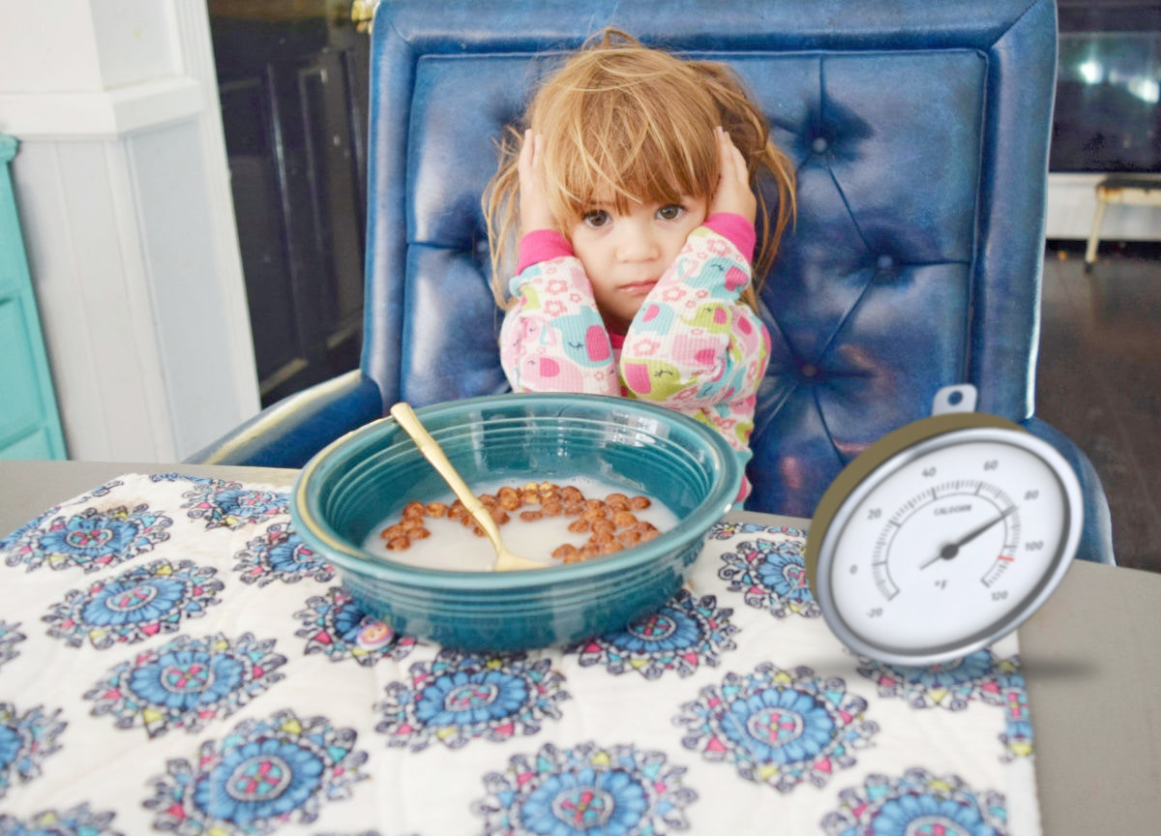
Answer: value=80 unit=°F
